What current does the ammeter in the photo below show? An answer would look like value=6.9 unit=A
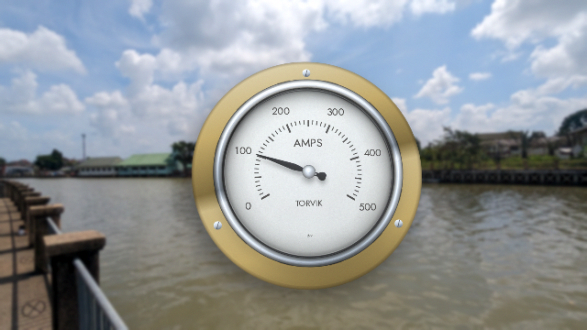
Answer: value=100 unit=A
